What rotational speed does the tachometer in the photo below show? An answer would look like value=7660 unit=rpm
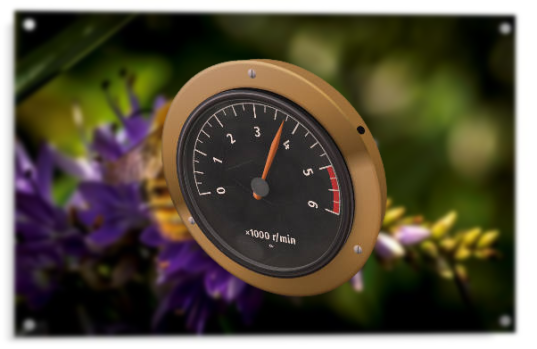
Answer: value=3750 unit=rpm
